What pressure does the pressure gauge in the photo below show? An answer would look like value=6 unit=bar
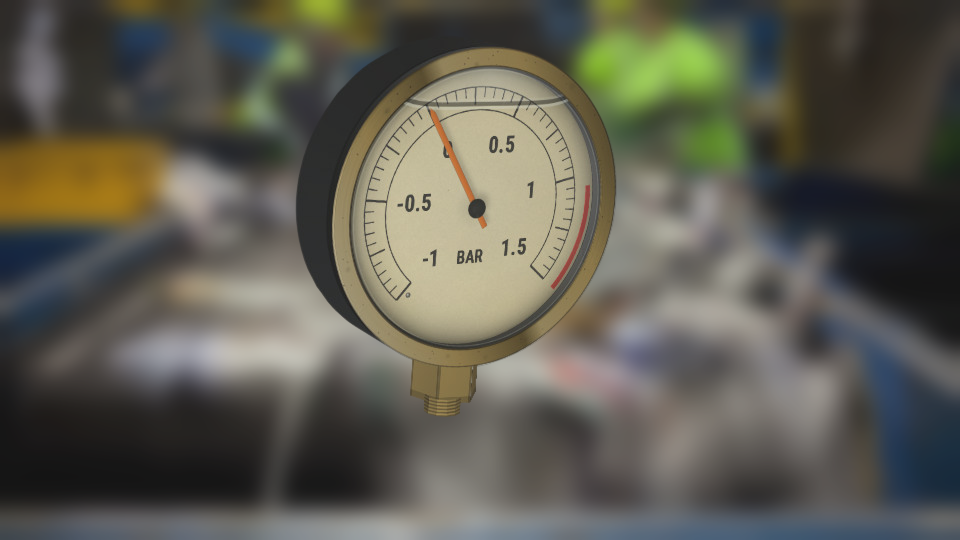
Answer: value=0 unit=bar
